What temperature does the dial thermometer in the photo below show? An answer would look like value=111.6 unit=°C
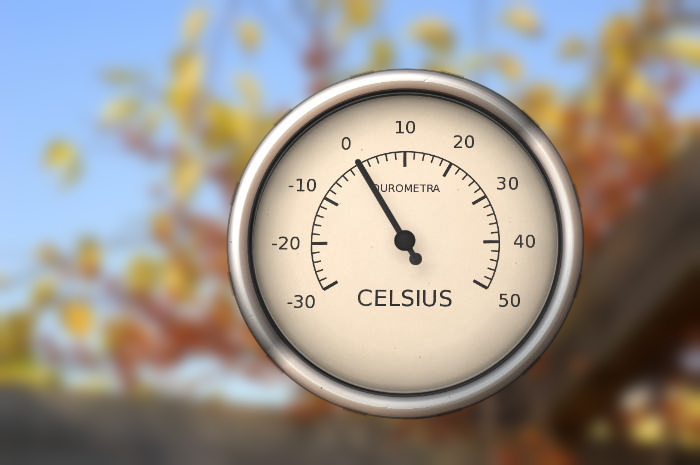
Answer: value=0 unit=°C
